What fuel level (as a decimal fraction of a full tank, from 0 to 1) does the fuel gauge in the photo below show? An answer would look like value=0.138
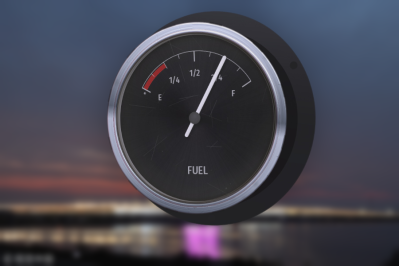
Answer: value=0.75
